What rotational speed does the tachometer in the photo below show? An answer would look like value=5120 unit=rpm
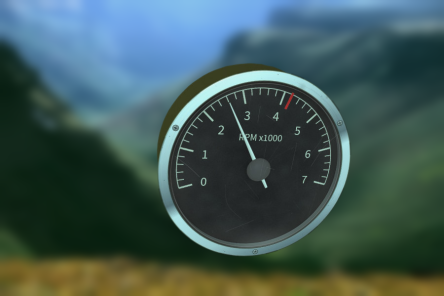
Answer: value=2600 unit=rpm
